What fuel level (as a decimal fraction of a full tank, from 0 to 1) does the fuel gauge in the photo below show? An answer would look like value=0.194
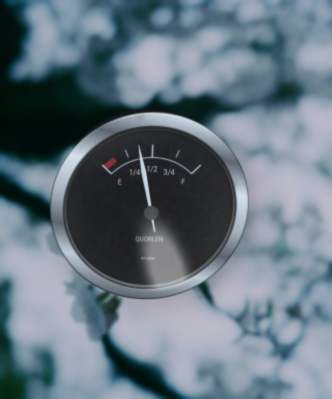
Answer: value=0.375
